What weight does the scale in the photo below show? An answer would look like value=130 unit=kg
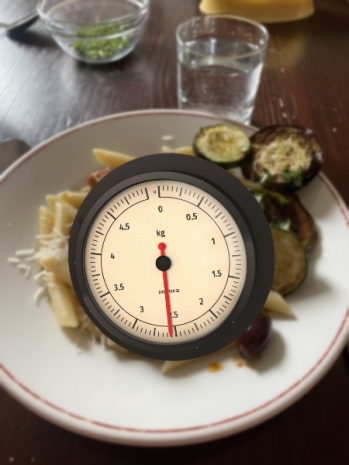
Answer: value=2.55 unit=kg
